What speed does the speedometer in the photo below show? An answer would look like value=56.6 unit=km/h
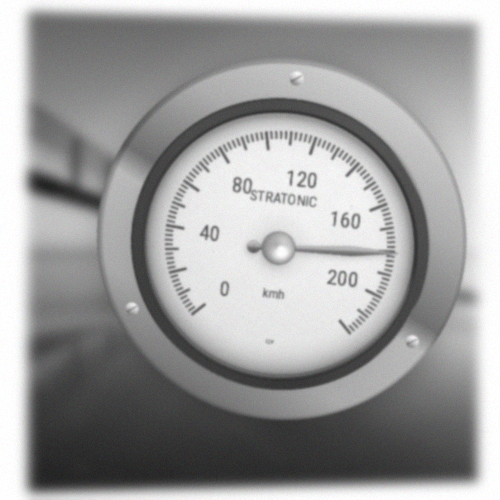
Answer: value=180 unit=km/h
